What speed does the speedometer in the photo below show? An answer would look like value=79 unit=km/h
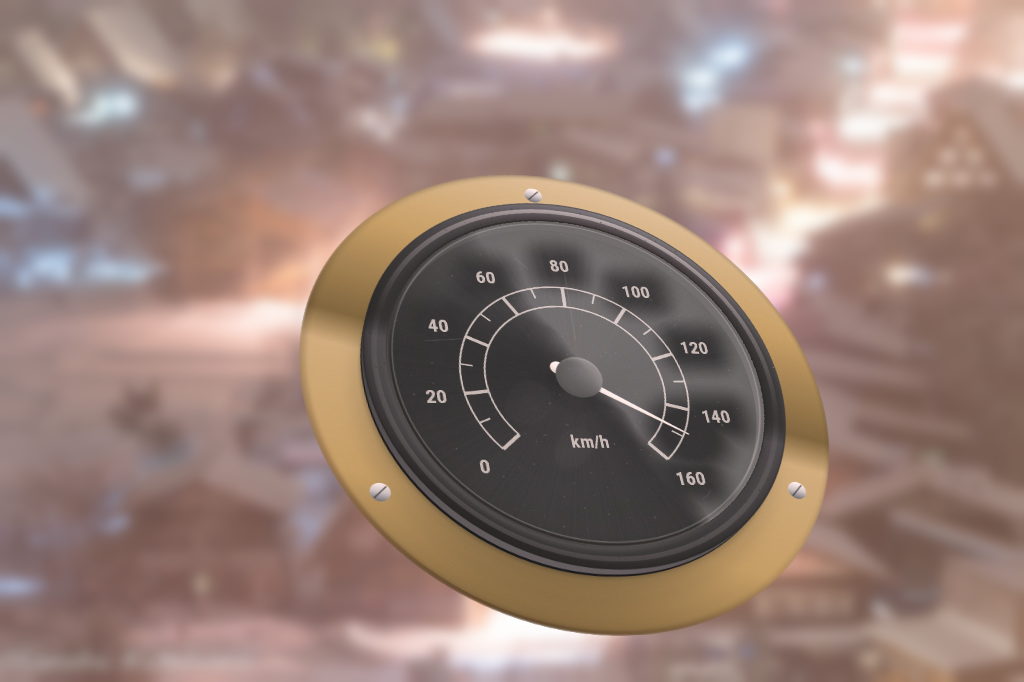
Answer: value=150 unit=km/h
